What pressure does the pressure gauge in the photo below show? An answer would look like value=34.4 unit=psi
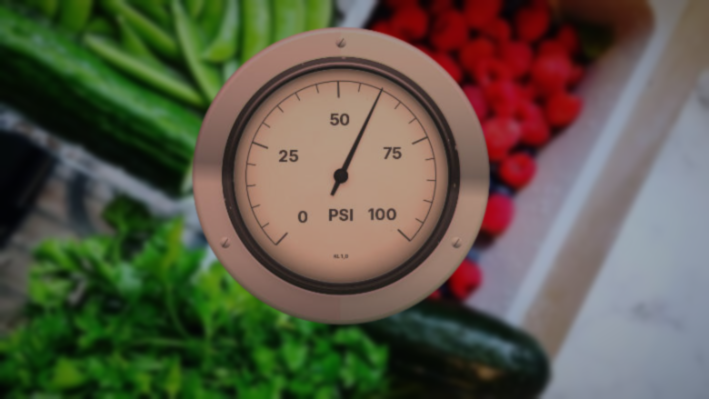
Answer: value=60 unit=psi
